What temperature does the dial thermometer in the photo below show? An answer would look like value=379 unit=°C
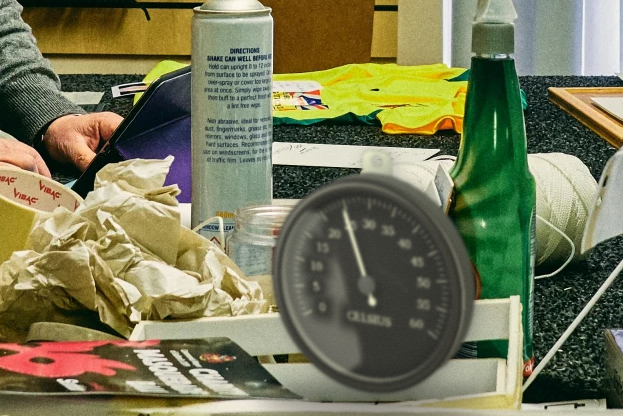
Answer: value=25 unit=°C
